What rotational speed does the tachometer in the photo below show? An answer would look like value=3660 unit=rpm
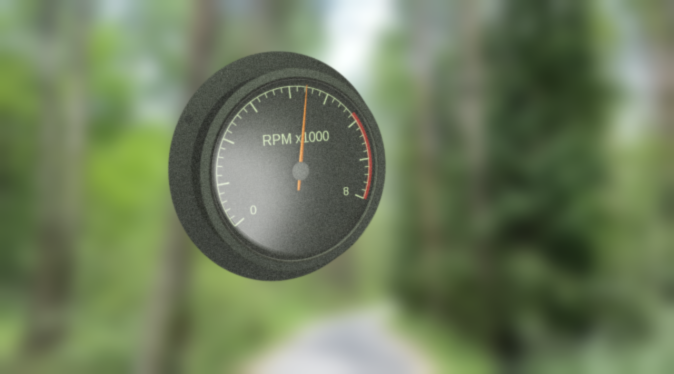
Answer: value=4400 unit=rpm
